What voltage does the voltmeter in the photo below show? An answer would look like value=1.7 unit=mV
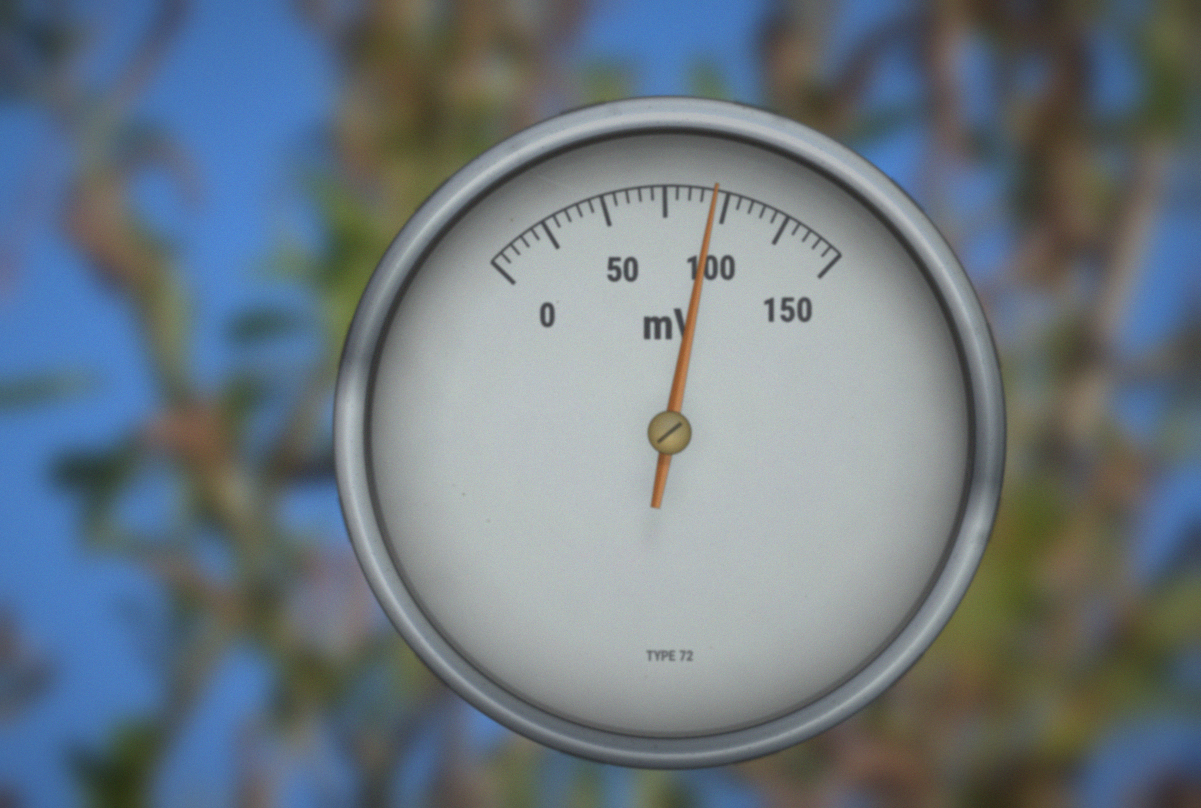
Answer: value=95 unit=mV
